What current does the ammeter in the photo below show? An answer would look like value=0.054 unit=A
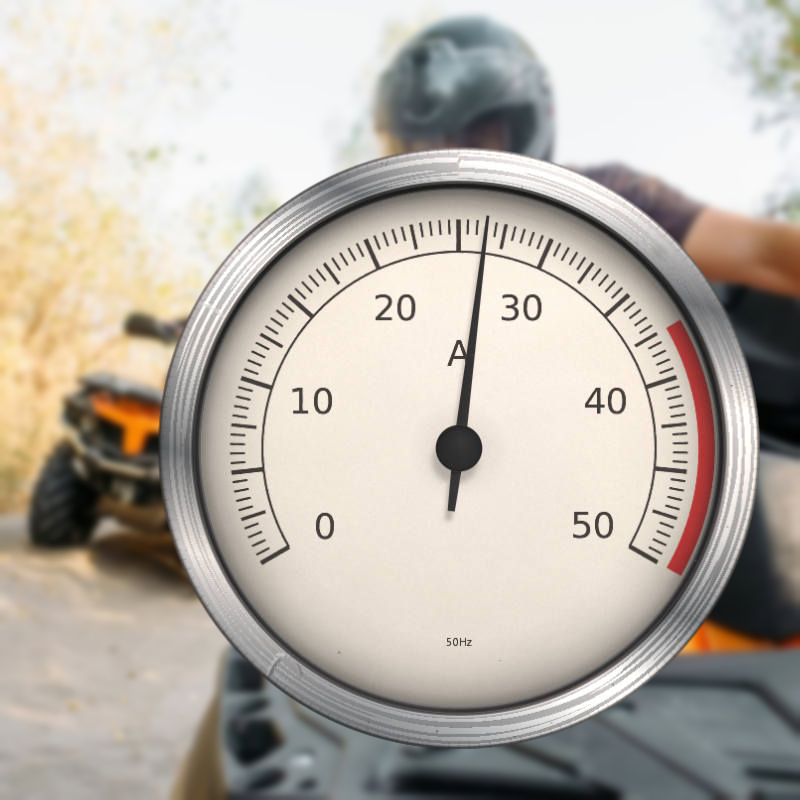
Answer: value=26.5 unit=A
